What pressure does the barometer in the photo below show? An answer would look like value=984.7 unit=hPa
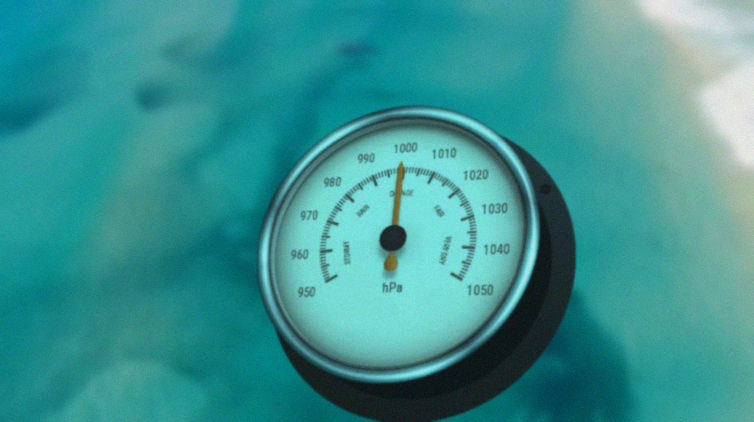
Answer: value=1000 unit=hPa
